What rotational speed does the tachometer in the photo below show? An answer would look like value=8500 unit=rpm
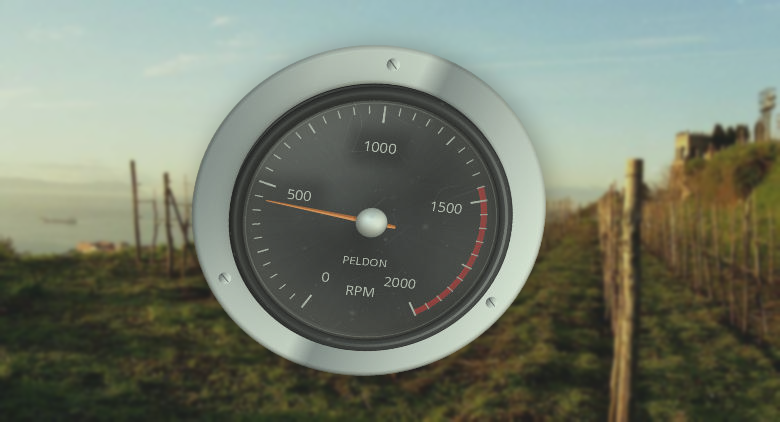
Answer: value=450 unit=rpm
